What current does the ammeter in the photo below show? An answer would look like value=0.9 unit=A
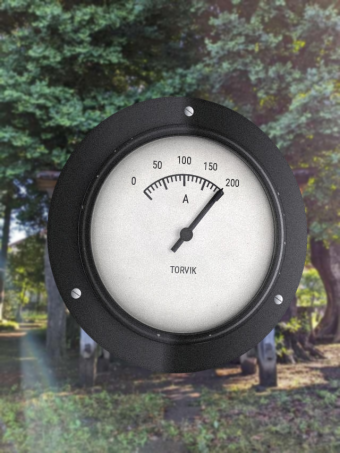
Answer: value=190 unit=A
